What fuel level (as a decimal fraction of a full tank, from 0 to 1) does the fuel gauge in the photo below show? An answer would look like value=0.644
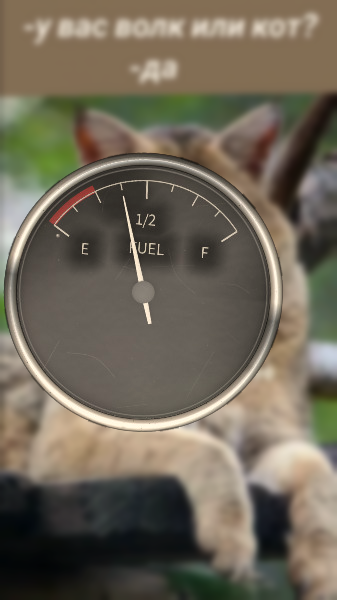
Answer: value=0.375
